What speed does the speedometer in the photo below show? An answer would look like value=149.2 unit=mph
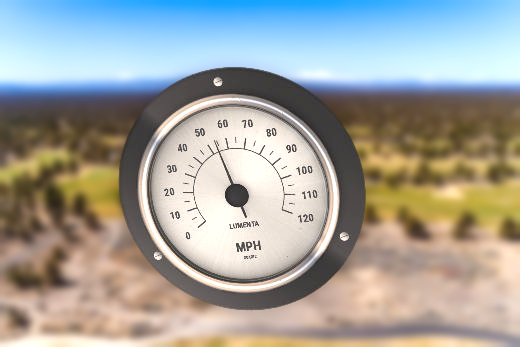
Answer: value=55 unit=mph
